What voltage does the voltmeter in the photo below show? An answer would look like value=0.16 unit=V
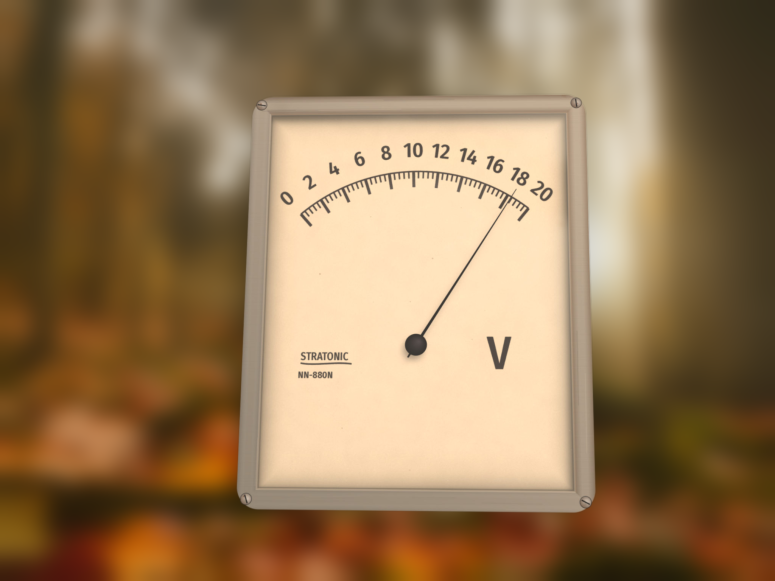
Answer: value=18.4 unit=V
